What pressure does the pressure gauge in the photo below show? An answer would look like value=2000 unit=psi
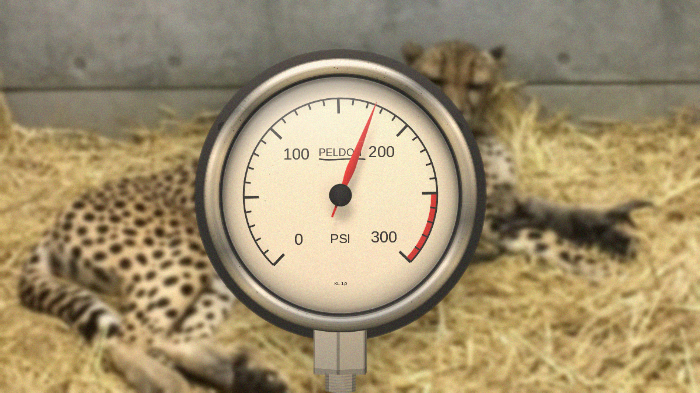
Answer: value=175 unit=psi
